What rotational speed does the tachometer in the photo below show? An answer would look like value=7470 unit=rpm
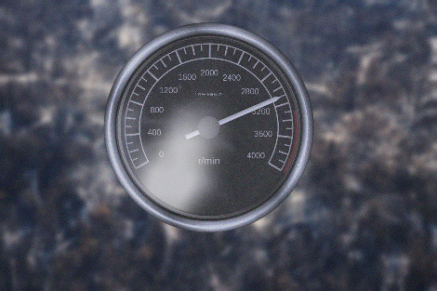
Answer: value=3100 unit=rpm
